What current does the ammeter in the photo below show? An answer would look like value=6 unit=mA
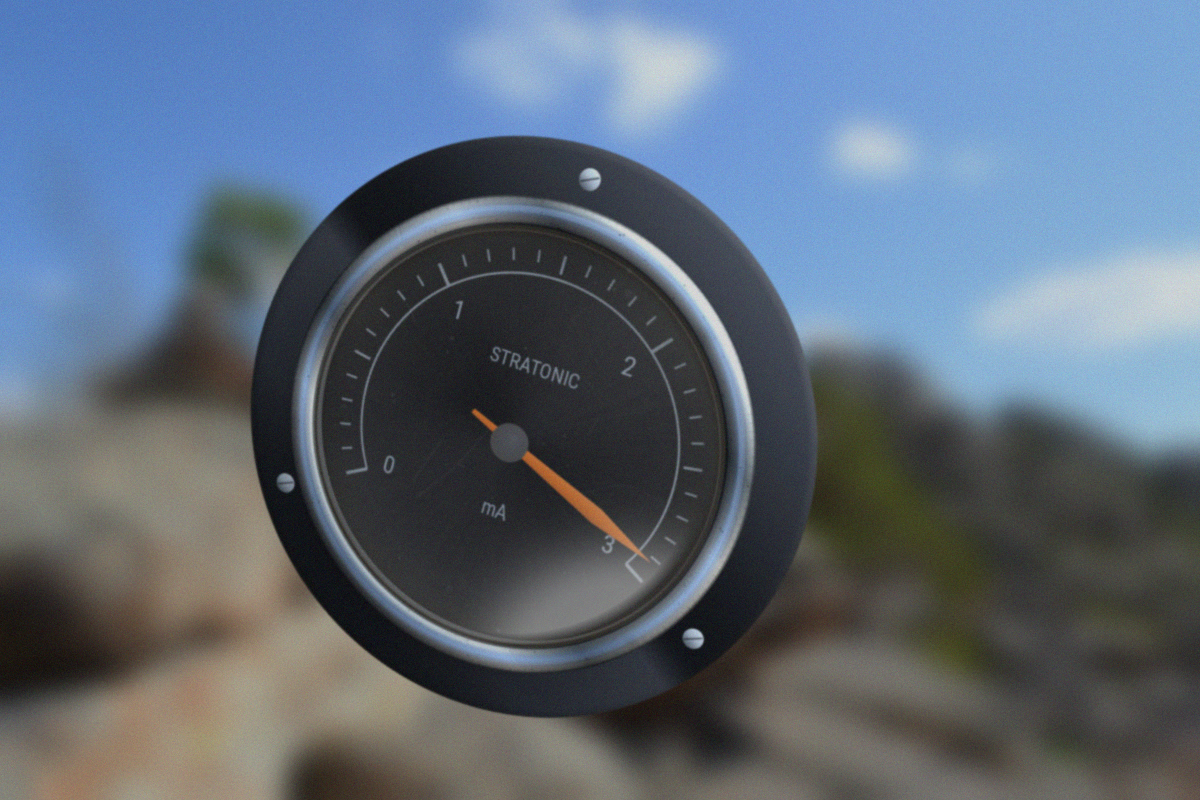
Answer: value=2.9 unit=mA
